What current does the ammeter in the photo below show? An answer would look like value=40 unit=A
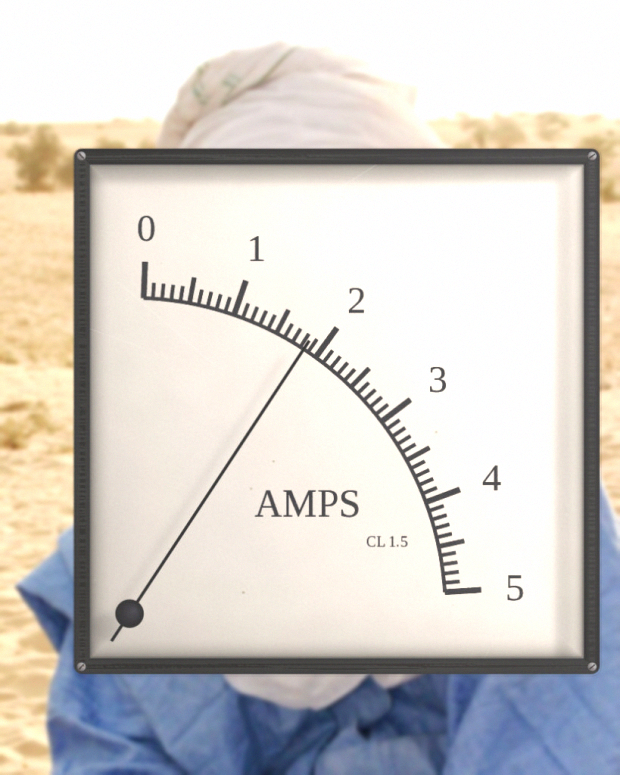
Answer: value=1.85 unit=A
